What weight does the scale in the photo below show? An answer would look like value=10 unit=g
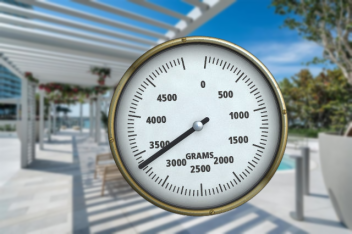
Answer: value=3350 unit=g
